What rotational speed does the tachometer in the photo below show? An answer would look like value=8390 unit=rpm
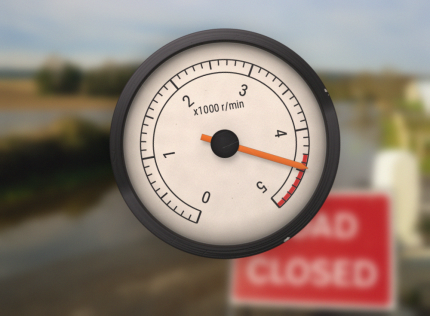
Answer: value=4450 unit=rpm
